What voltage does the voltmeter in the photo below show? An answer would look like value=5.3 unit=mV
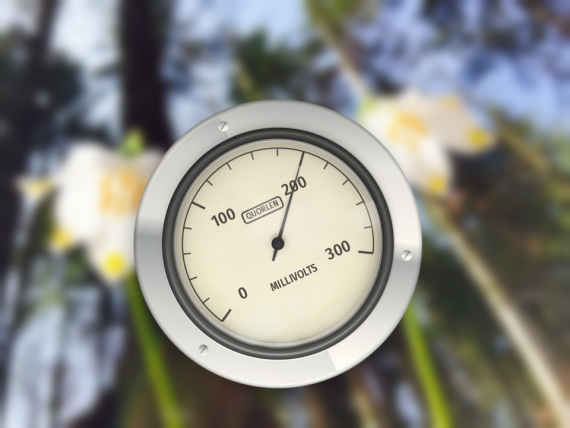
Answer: value=200 unit=mV
